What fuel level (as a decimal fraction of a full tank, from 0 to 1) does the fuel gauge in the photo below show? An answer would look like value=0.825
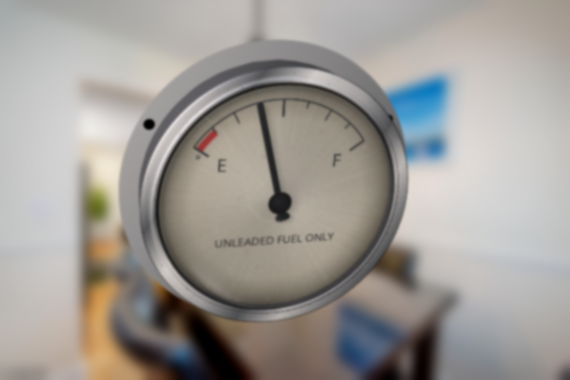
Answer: value=0.375
